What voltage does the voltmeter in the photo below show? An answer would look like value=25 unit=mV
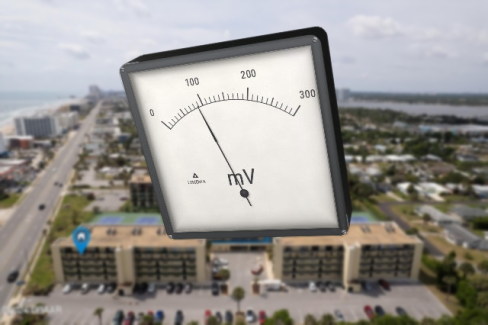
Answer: value=90 unit=mV
